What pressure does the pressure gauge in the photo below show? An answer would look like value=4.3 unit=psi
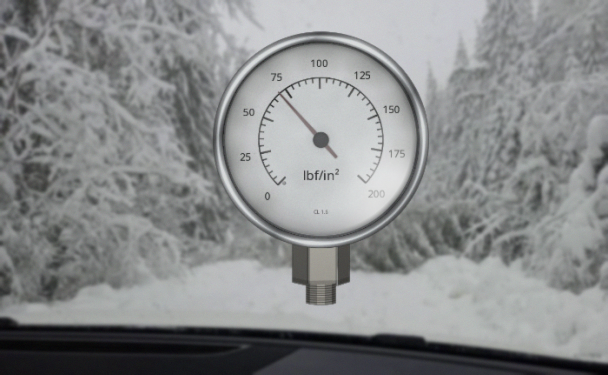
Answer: value=70 unit=psi
